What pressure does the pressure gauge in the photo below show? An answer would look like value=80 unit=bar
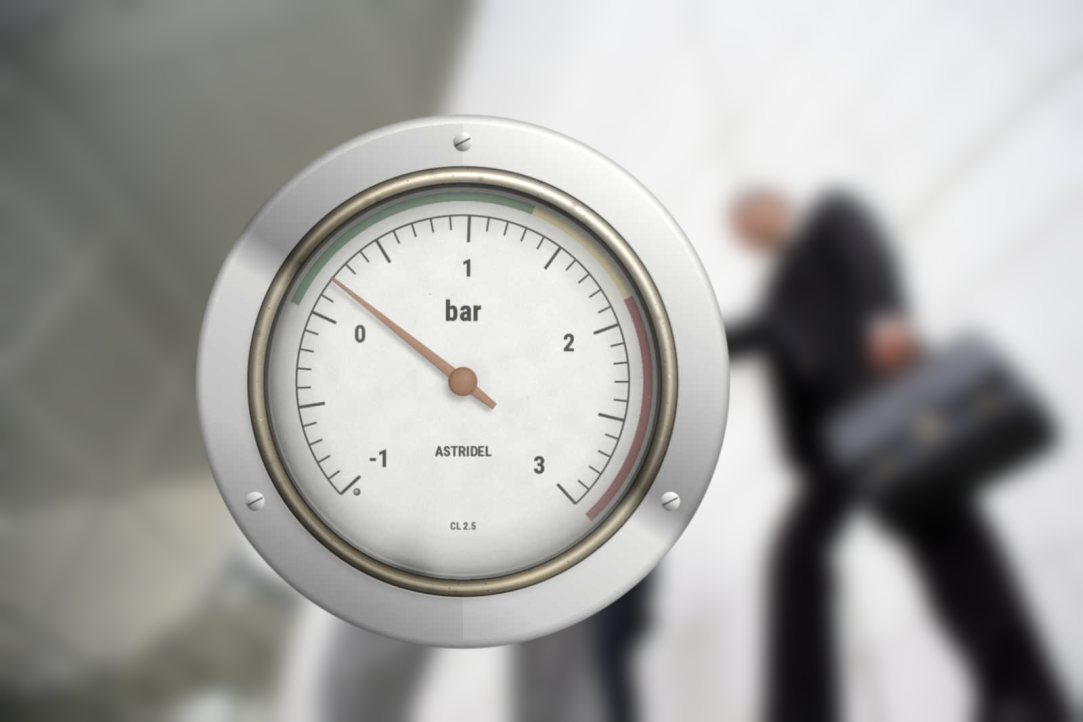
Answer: value=0.2 unit=bar
